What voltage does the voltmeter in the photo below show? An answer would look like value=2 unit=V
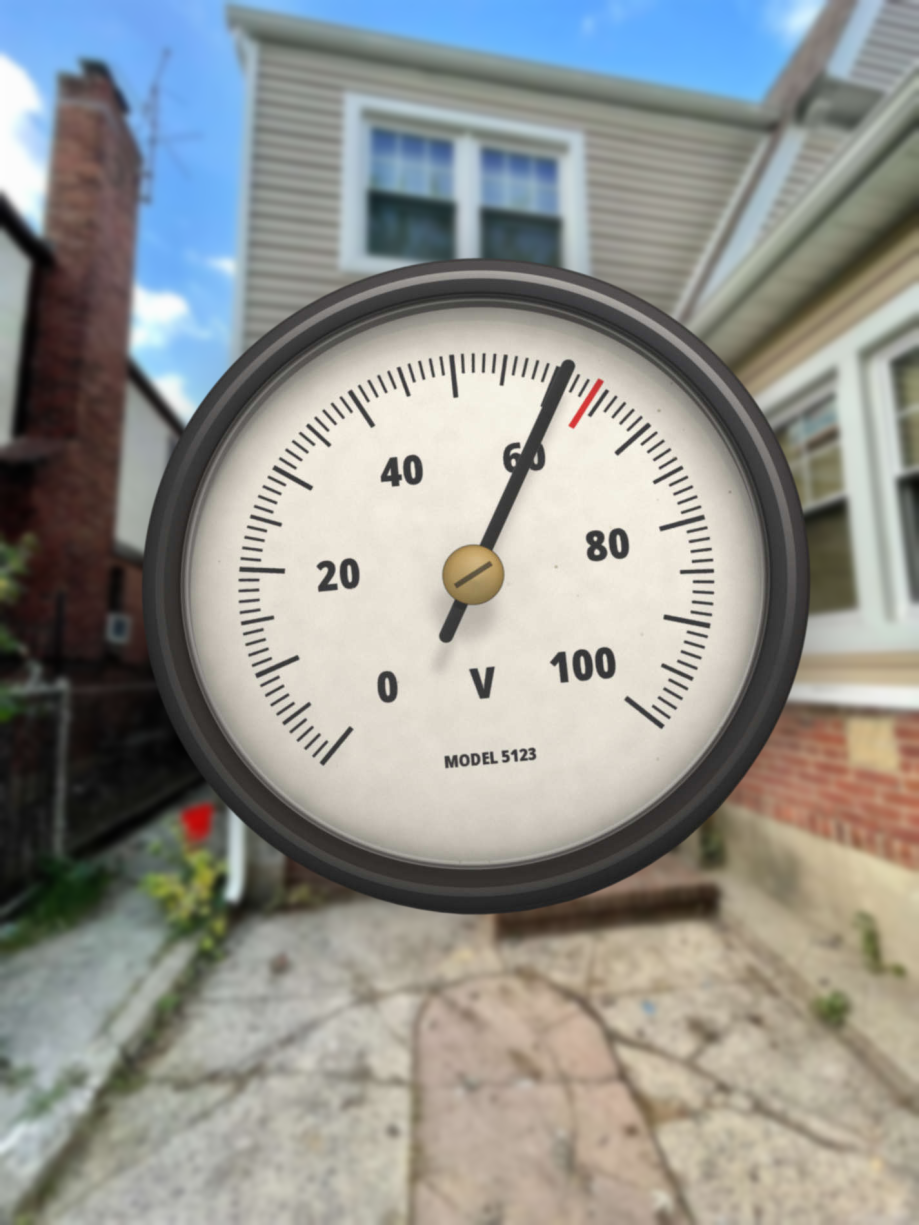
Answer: value=61 unit=V
